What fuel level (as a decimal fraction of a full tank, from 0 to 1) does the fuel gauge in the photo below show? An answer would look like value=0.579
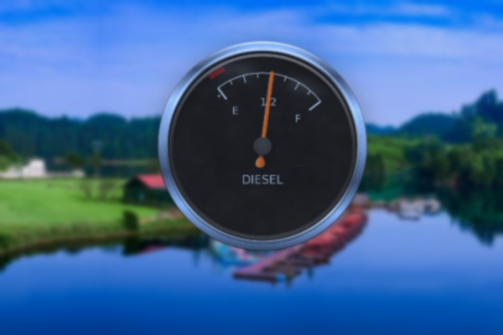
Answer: value=0.5
